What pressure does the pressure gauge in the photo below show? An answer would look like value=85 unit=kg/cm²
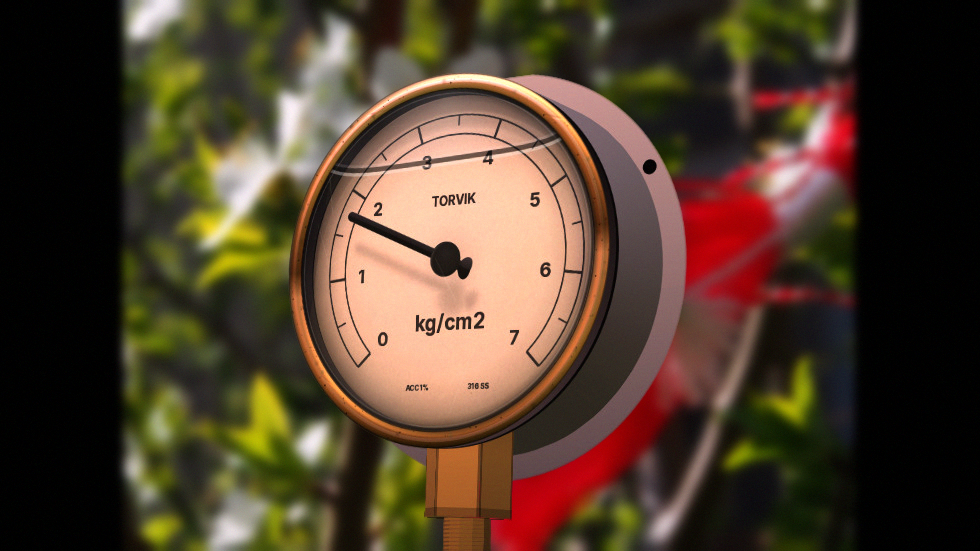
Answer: value=1.75 unit=kg/cm²
